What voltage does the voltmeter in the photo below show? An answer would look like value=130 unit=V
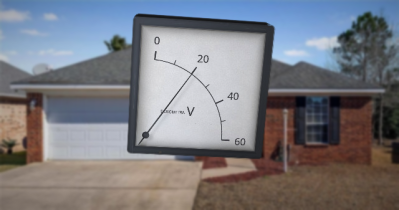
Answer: value=20 unit=V
